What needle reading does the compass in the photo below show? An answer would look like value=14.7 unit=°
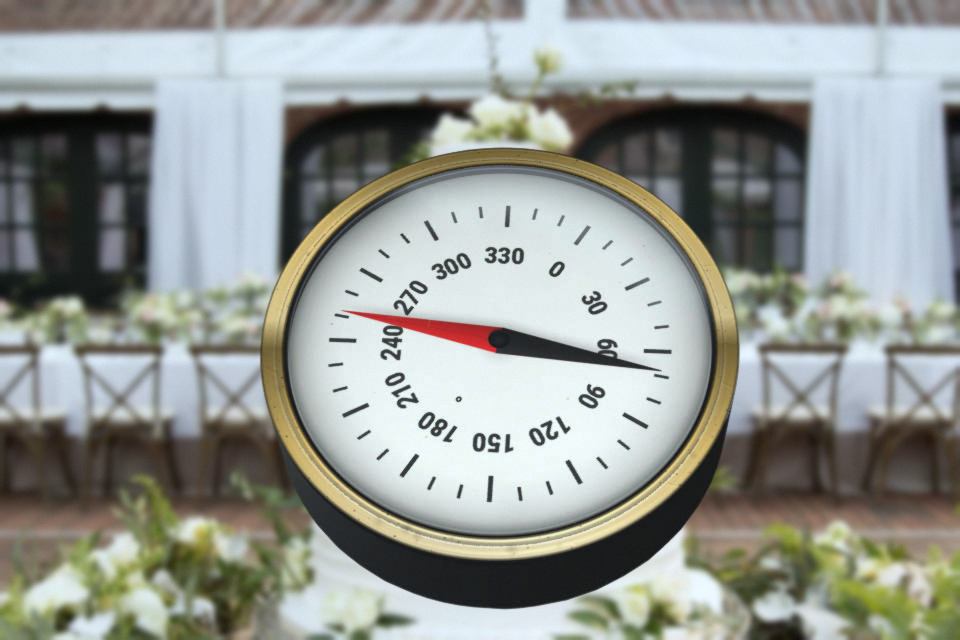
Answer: value=250 unit=°
